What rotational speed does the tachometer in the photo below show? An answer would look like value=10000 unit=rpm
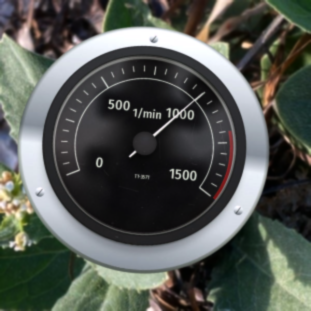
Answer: value=1000 unit=rpm
